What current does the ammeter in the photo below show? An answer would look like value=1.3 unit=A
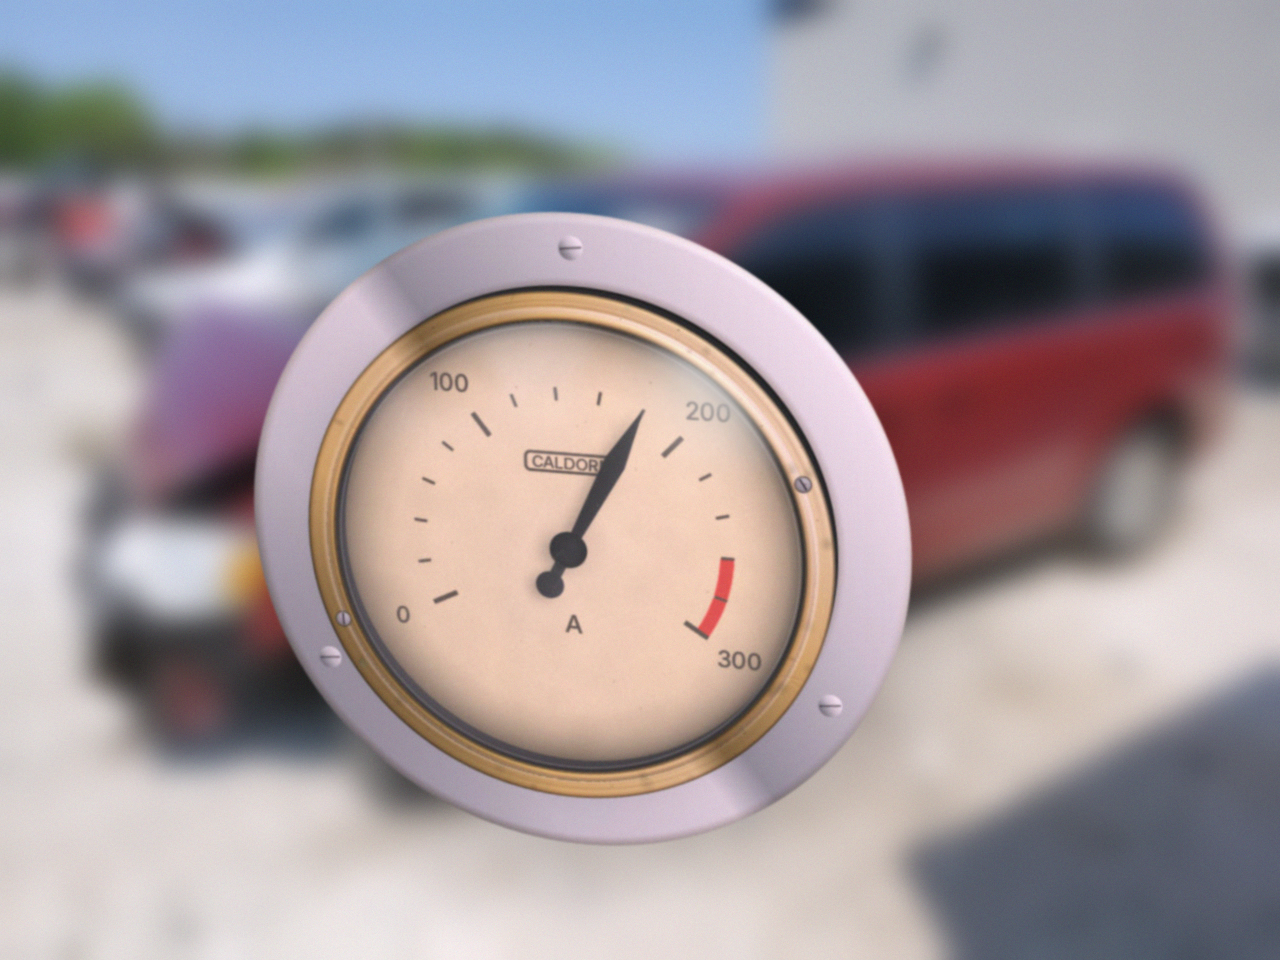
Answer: value=180 unit=A
